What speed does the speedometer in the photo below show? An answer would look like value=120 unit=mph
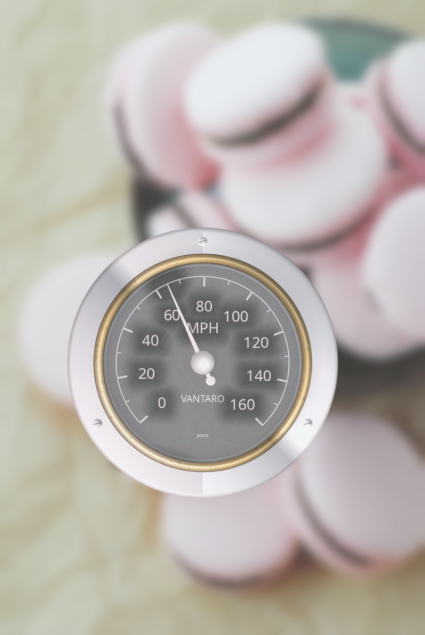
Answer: value=65 unit=mph
